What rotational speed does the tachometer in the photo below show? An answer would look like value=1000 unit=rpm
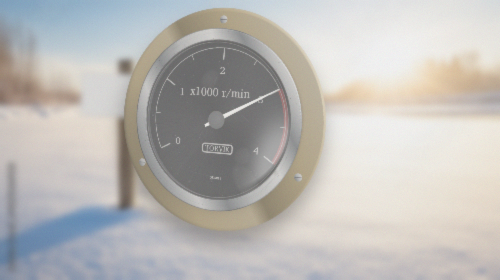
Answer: value=3000 unit=rpm
